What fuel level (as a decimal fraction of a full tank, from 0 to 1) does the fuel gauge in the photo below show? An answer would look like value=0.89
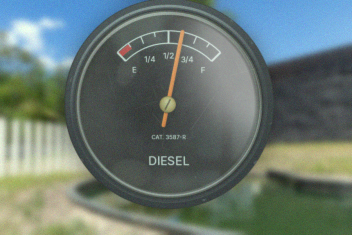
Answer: value=0.625
